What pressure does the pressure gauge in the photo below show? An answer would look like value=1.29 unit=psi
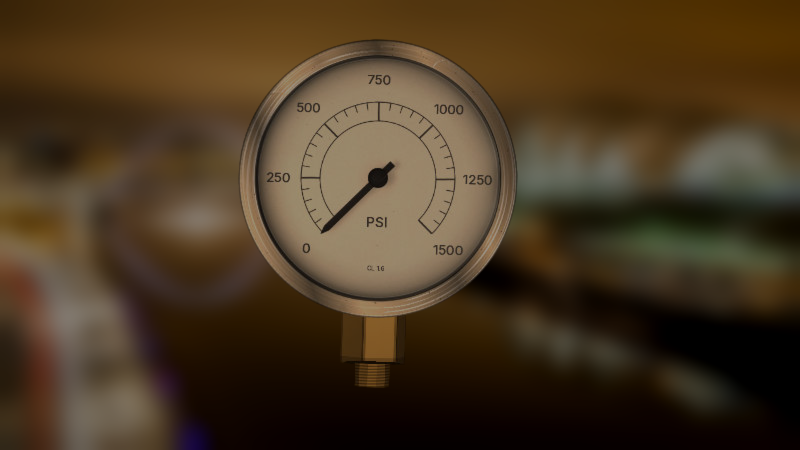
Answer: value=0 unit=psi
